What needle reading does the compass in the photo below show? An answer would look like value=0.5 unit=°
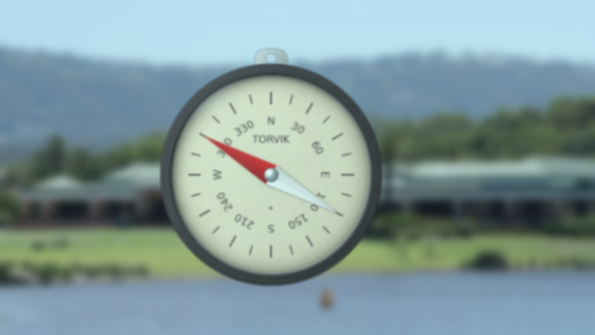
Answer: value=300 unit=°
